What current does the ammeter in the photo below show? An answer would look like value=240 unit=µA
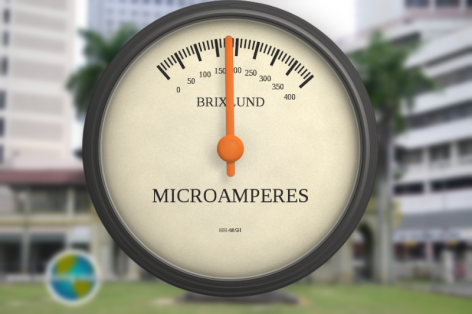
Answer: value=180 unit=µA
